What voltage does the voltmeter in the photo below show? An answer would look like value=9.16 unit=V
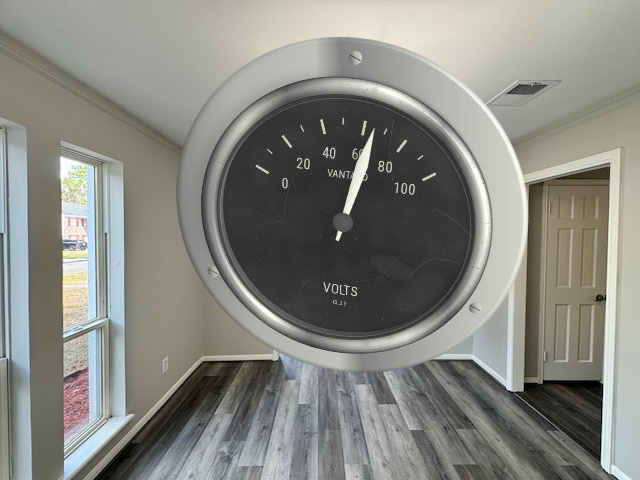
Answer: value=65 unit=V
